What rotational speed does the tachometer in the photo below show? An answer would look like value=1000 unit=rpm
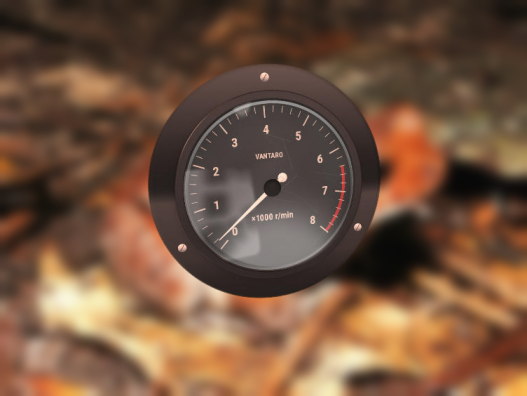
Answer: value=200 unit=rpm
